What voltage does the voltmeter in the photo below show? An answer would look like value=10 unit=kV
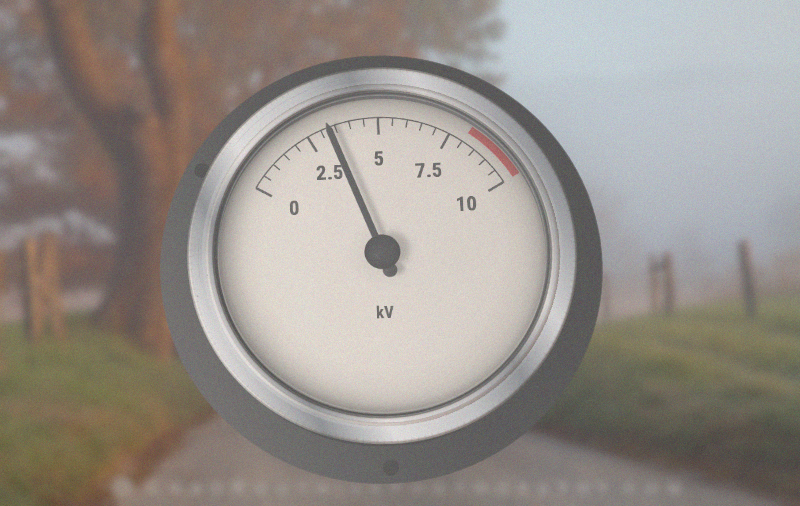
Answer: value=3.25 unit=kV
